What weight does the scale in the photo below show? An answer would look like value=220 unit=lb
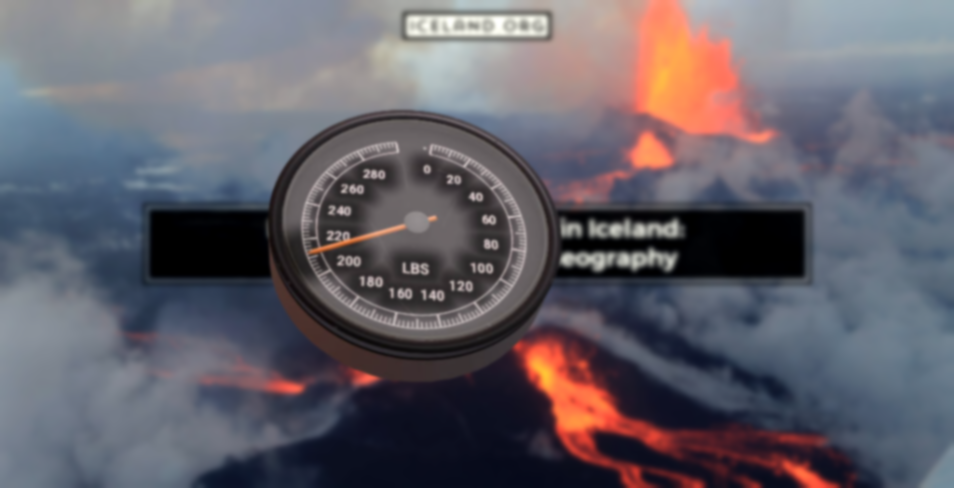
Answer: value=210 unit=lb
